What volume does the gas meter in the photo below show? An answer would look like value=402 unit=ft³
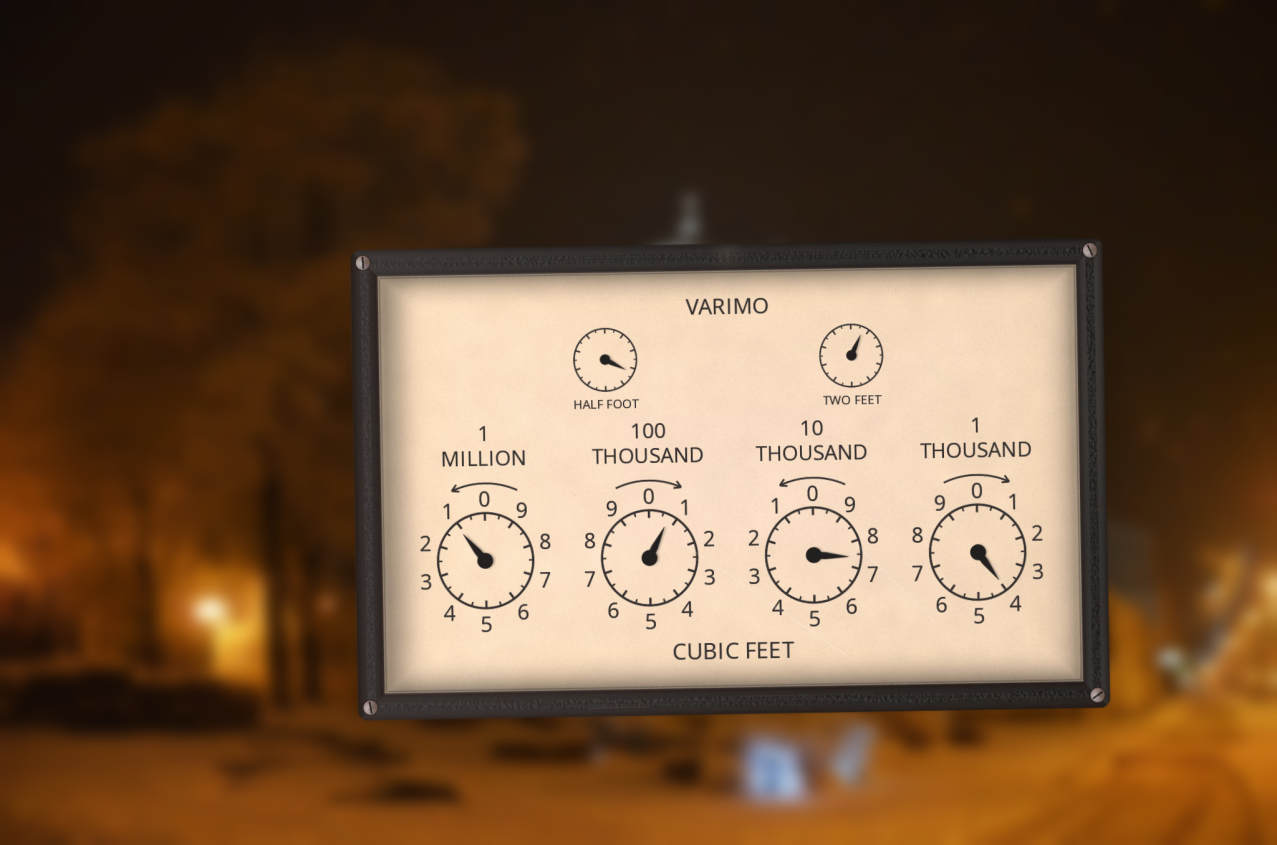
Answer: value=107400 unit=ft³
